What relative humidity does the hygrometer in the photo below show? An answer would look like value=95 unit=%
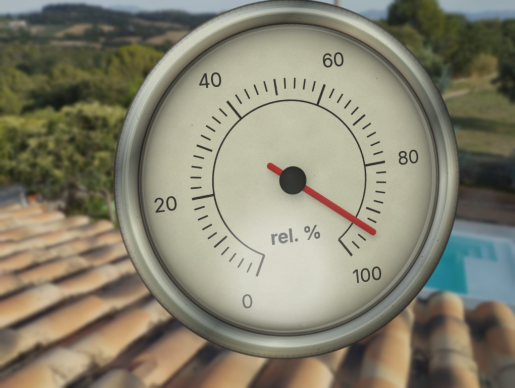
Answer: value=94 unit=%
